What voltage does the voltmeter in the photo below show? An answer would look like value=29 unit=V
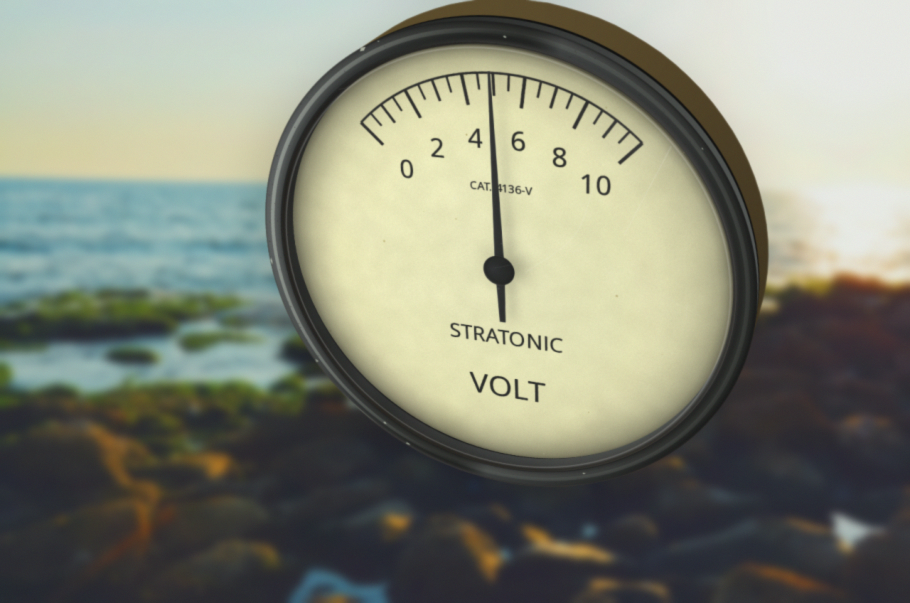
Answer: value=5 unit=V
